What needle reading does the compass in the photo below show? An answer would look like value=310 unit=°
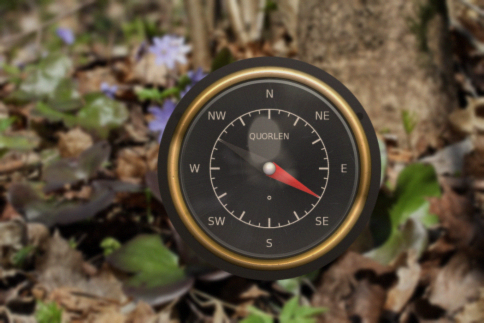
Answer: value=120 unit=°
